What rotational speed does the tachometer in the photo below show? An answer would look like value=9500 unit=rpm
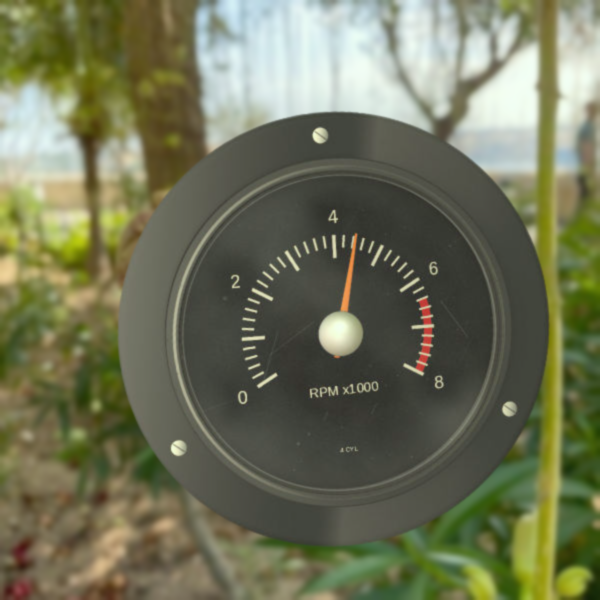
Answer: value=4400 unit=rpm
